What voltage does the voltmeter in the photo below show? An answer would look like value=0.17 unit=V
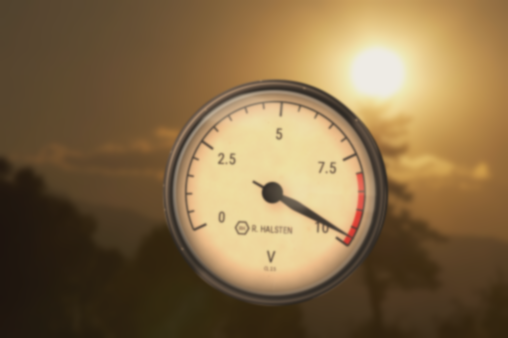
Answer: value=9.75 unit=V
